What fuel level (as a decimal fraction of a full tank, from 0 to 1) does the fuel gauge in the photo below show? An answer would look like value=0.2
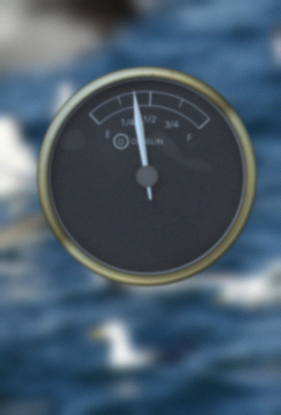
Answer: value=0.375
